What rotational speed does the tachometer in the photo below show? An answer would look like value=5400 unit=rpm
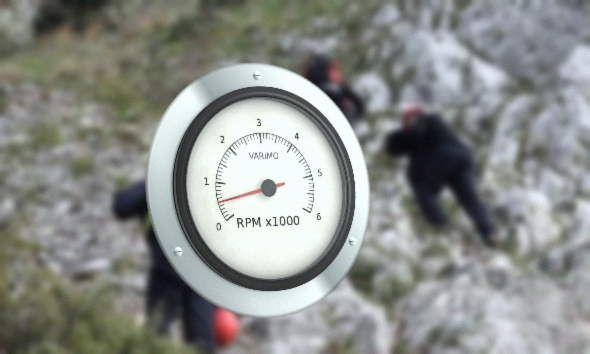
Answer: value=500 unit=rpm
